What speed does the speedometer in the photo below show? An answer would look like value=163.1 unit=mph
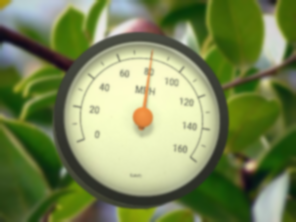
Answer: value=80 unit=mph
